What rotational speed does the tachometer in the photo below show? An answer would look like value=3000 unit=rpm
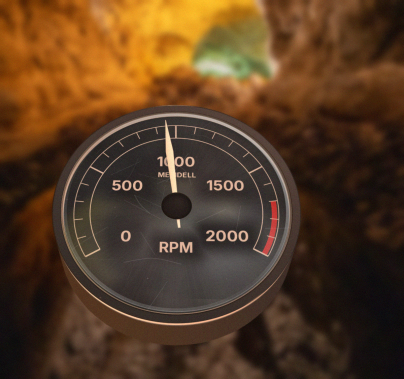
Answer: value=950 unit=rpm
